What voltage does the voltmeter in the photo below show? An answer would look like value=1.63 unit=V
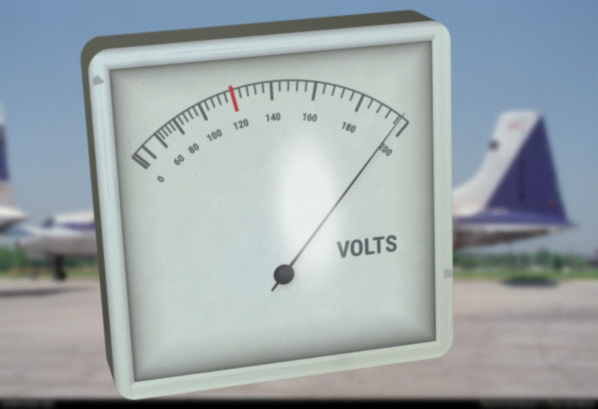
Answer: value=196 unit=V
